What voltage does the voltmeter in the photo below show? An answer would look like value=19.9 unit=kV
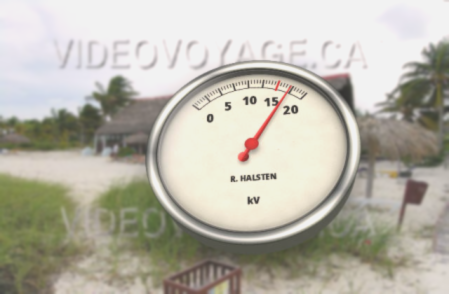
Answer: value=17.5 unit=kV
